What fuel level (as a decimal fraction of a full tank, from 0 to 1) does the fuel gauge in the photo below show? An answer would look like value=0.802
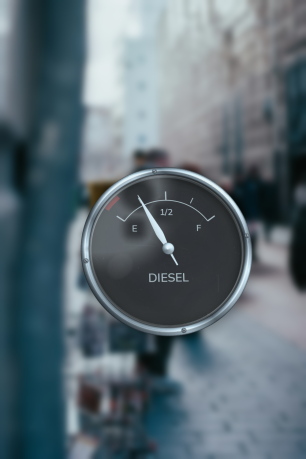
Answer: value=0.25
